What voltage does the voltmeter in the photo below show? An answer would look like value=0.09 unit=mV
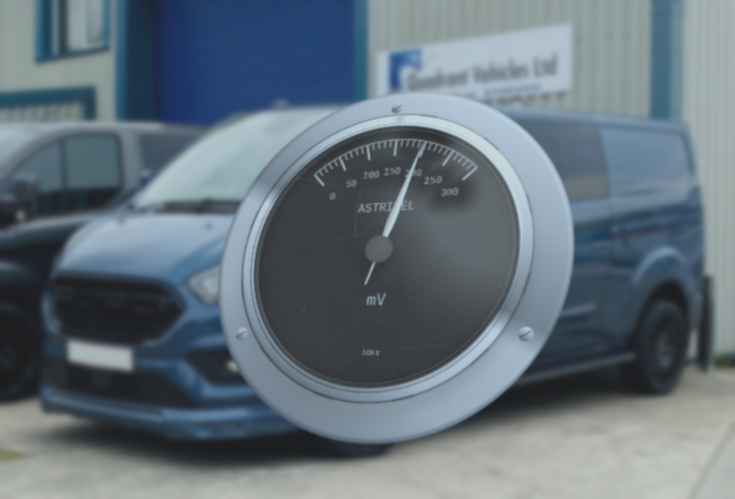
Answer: value=200 unit=mV
